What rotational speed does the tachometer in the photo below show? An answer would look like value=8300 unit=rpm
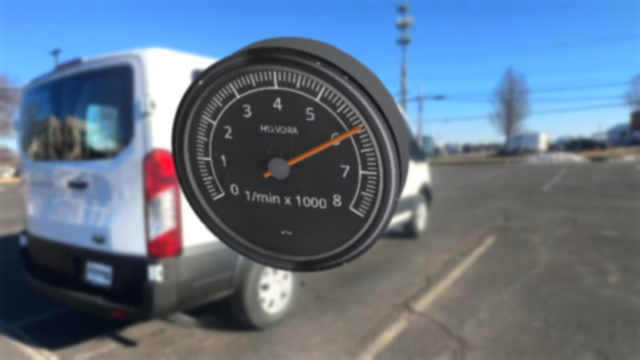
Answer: value=6000 unit=rpm
